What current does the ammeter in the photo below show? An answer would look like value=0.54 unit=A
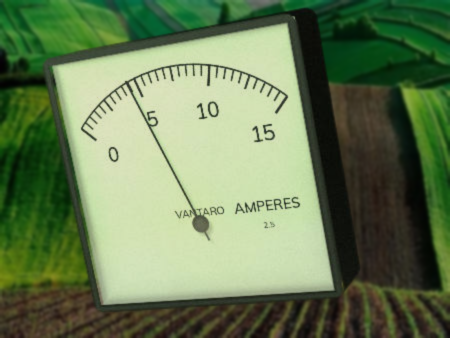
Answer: value=4.5 unit=A
